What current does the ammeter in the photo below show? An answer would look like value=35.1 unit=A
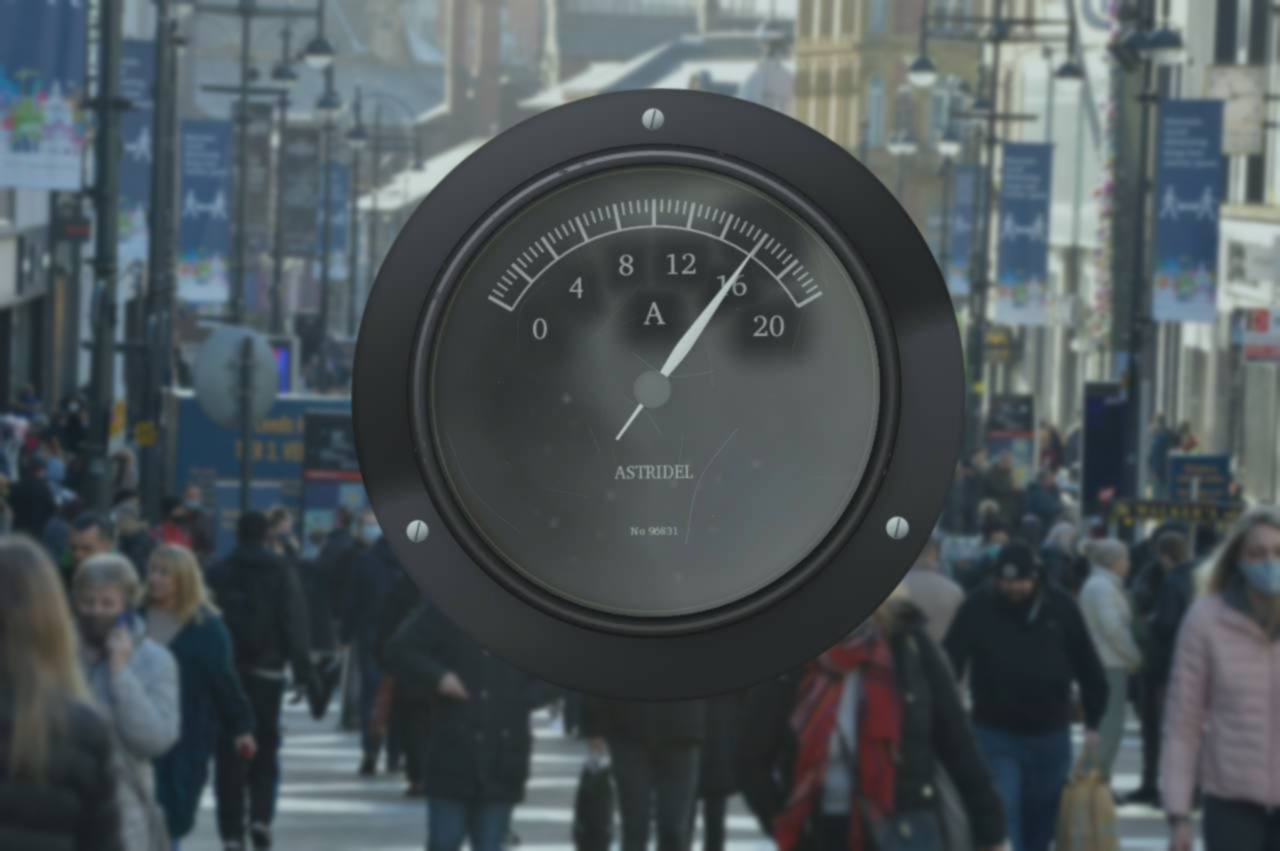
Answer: value=16 unit=A
